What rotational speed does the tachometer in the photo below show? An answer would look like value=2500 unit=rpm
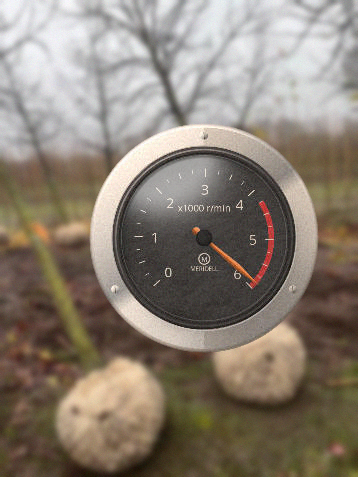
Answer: value=5875 unit=rpm
